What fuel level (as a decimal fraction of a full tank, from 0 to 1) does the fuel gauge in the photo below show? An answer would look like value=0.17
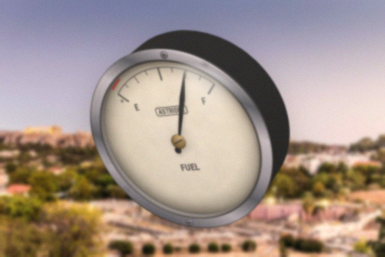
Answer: value=0.75
